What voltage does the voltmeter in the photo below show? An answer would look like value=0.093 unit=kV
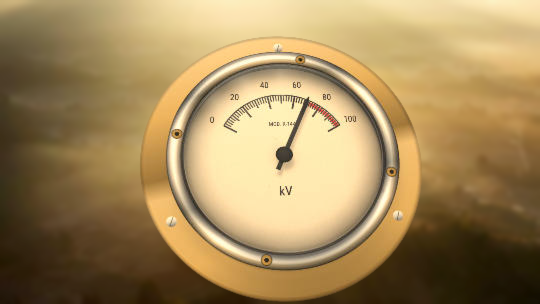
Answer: value=70 unit=kV
